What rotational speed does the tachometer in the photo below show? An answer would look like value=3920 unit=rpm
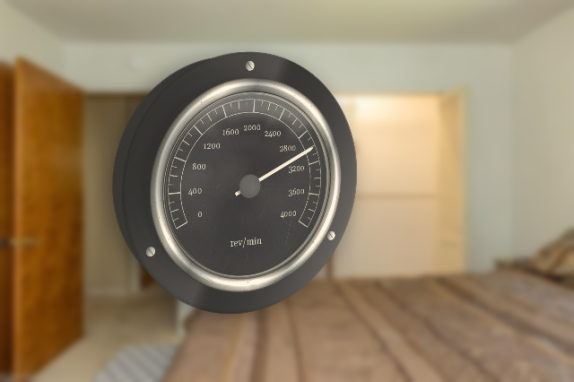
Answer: value=3000 unit=rpm
